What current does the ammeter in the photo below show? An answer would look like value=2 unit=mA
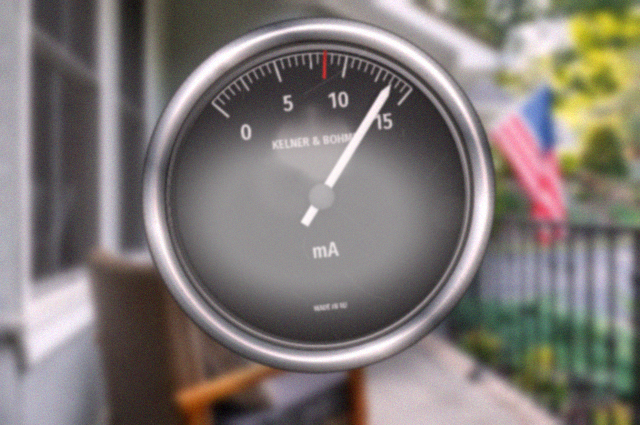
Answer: value=13.5 unit=mA
